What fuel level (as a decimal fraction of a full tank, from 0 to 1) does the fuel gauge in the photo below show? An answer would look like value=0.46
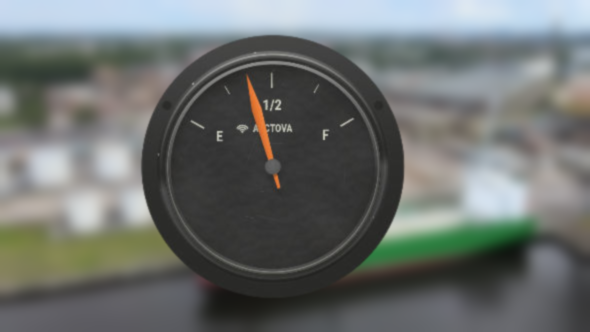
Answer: value=0.375
